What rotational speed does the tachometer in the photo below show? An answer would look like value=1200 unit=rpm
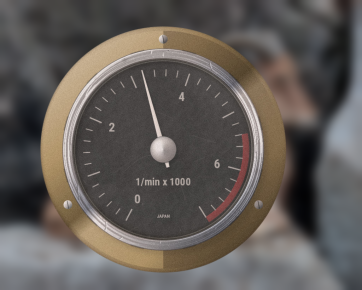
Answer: value=3200 unit=rpm
